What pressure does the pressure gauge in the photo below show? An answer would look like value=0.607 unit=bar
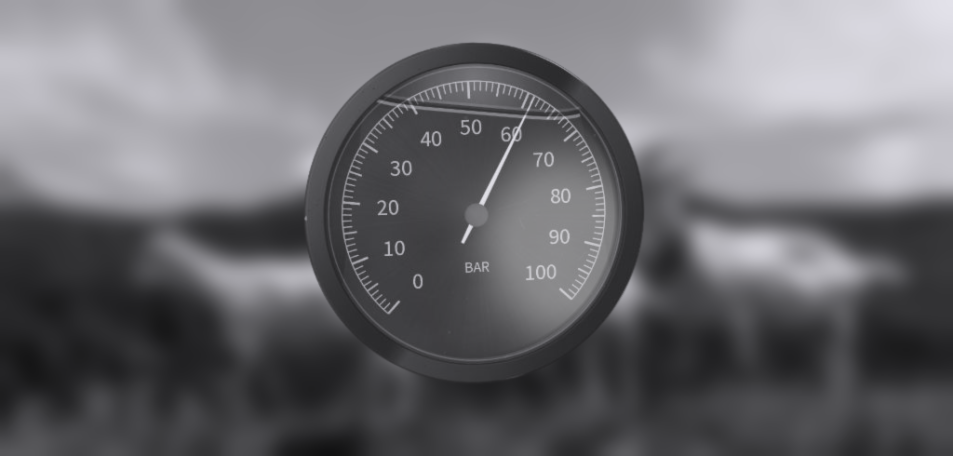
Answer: value=61 unit=bar
